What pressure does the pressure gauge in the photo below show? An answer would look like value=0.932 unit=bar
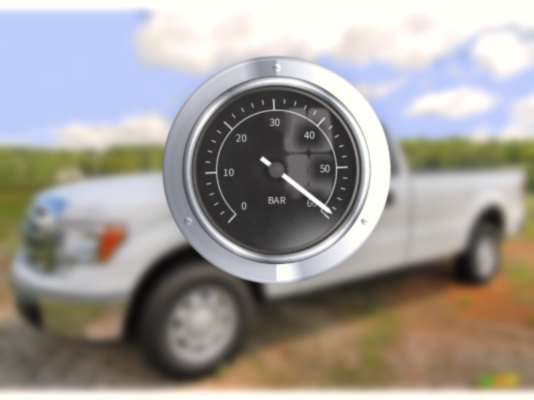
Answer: value=59 unit=bar
